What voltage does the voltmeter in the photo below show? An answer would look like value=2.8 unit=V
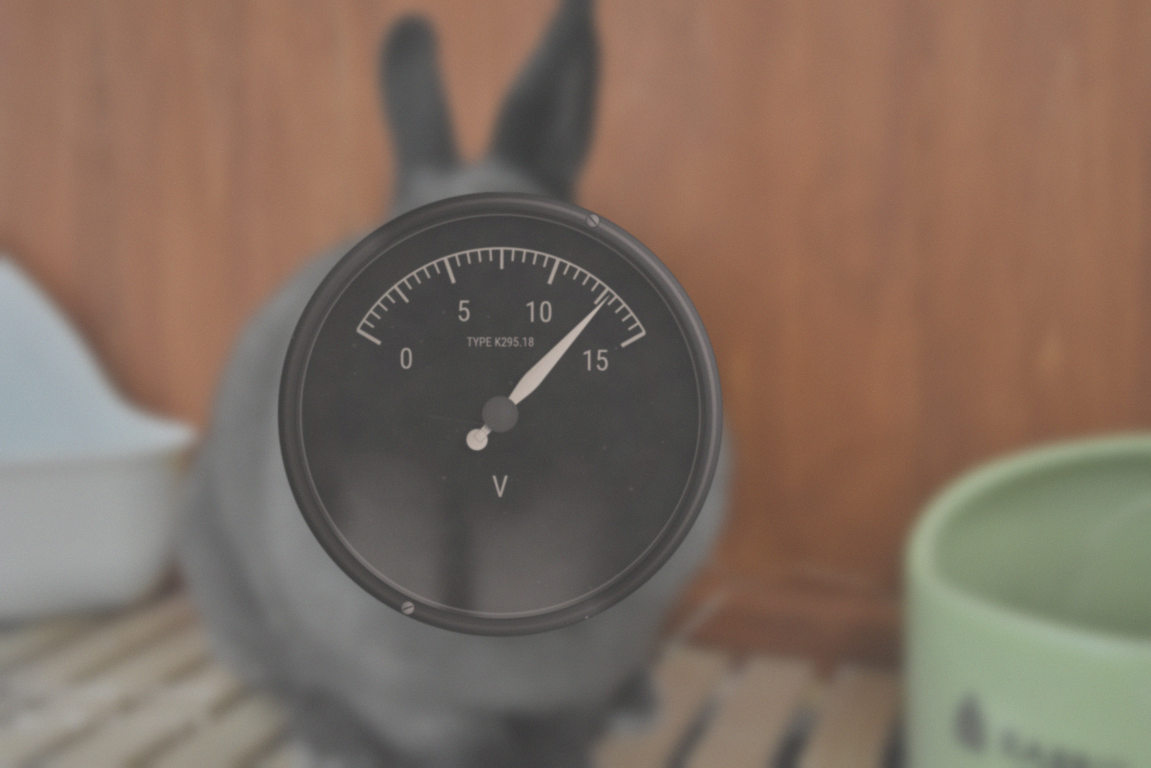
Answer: value=12.75 unit=V
